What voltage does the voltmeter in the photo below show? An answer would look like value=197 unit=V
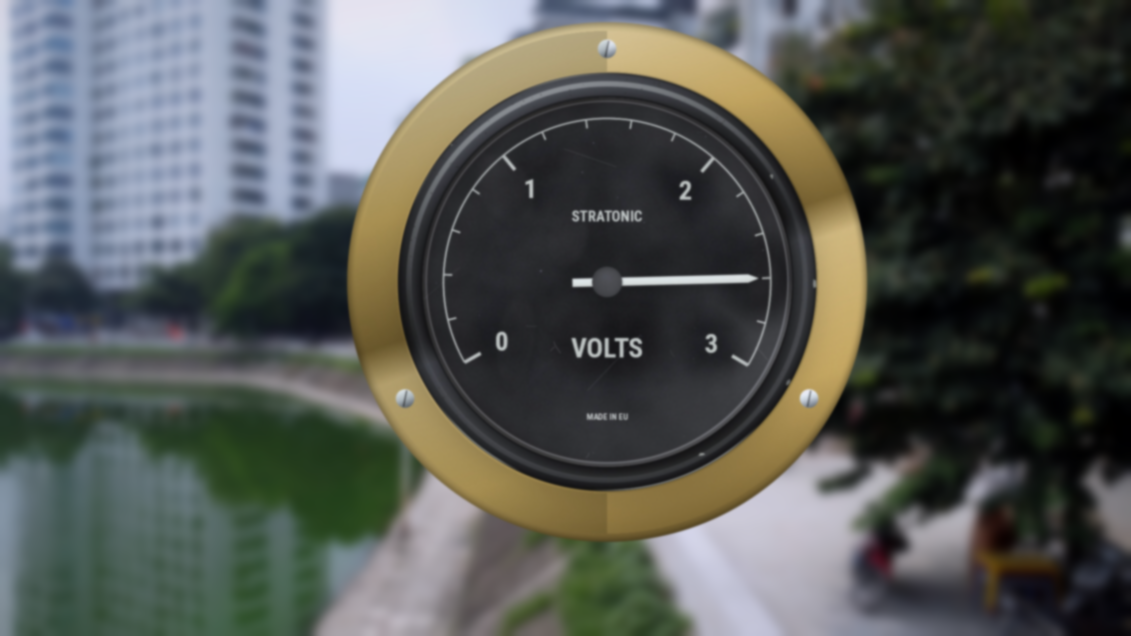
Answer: value=2.6 unit=V
